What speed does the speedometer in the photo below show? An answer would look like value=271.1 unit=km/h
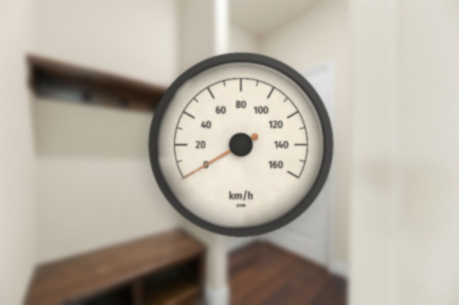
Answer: value=0 unit=km/h
